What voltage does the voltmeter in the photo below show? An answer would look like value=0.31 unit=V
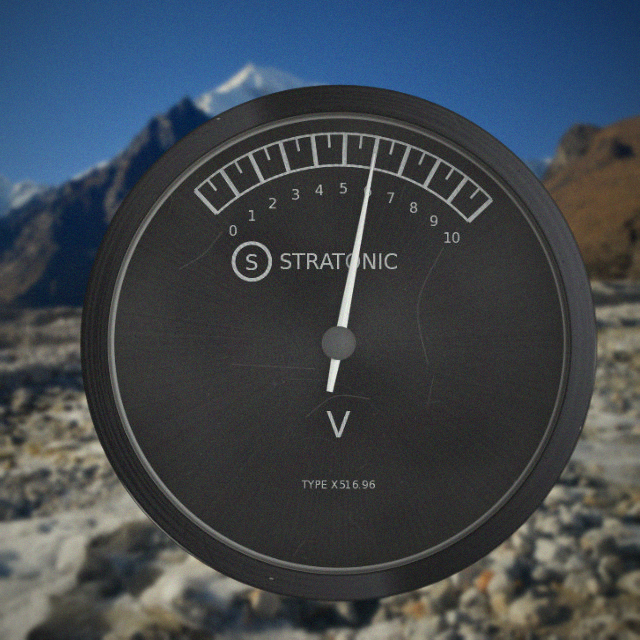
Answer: value=6 unit=V
